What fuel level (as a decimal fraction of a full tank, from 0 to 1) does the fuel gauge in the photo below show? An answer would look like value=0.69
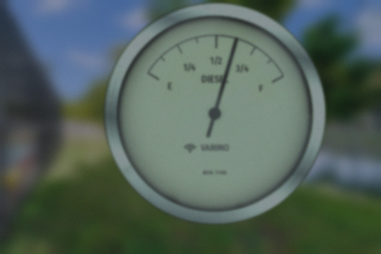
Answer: value=0.625
